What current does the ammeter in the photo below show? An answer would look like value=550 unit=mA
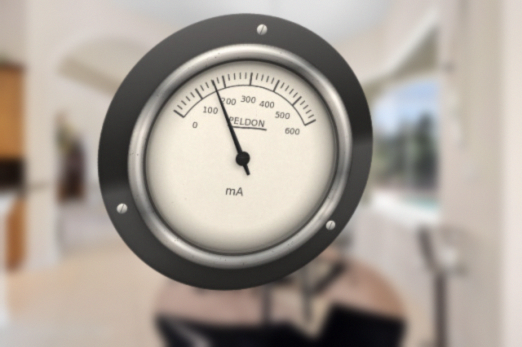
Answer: value=160 unit=mA
